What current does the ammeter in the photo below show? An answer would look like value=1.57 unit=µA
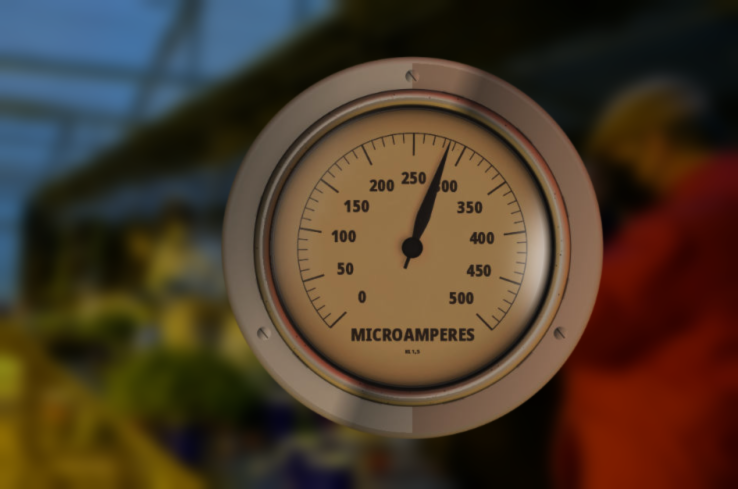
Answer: value=285 unit=µA
